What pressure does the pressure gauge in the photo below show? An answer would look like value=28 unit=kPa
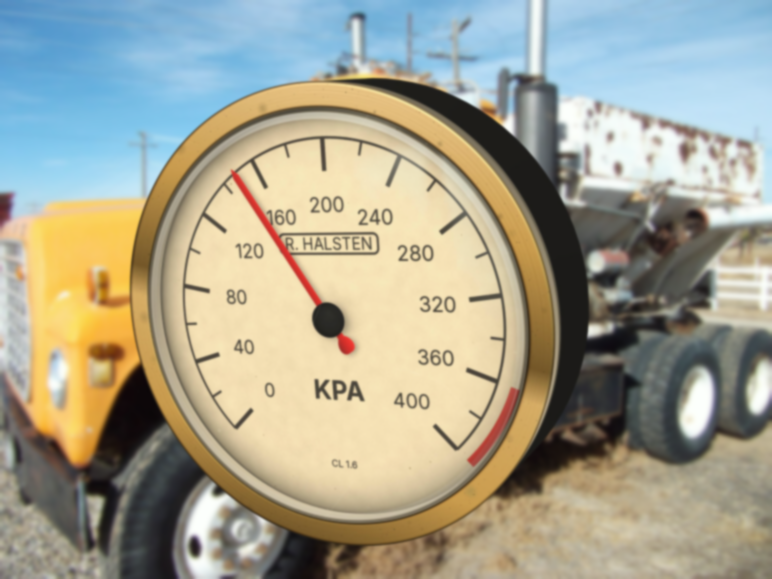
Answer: value=150 unit=kPa
